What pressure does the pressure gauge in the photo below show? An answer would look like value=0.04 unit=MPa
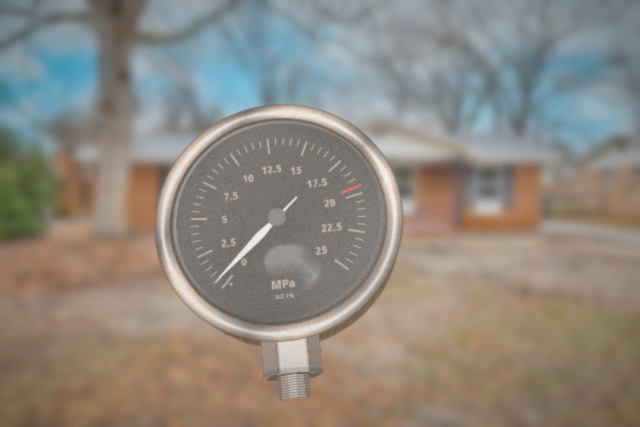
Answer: value=0.5 unit=MPa
